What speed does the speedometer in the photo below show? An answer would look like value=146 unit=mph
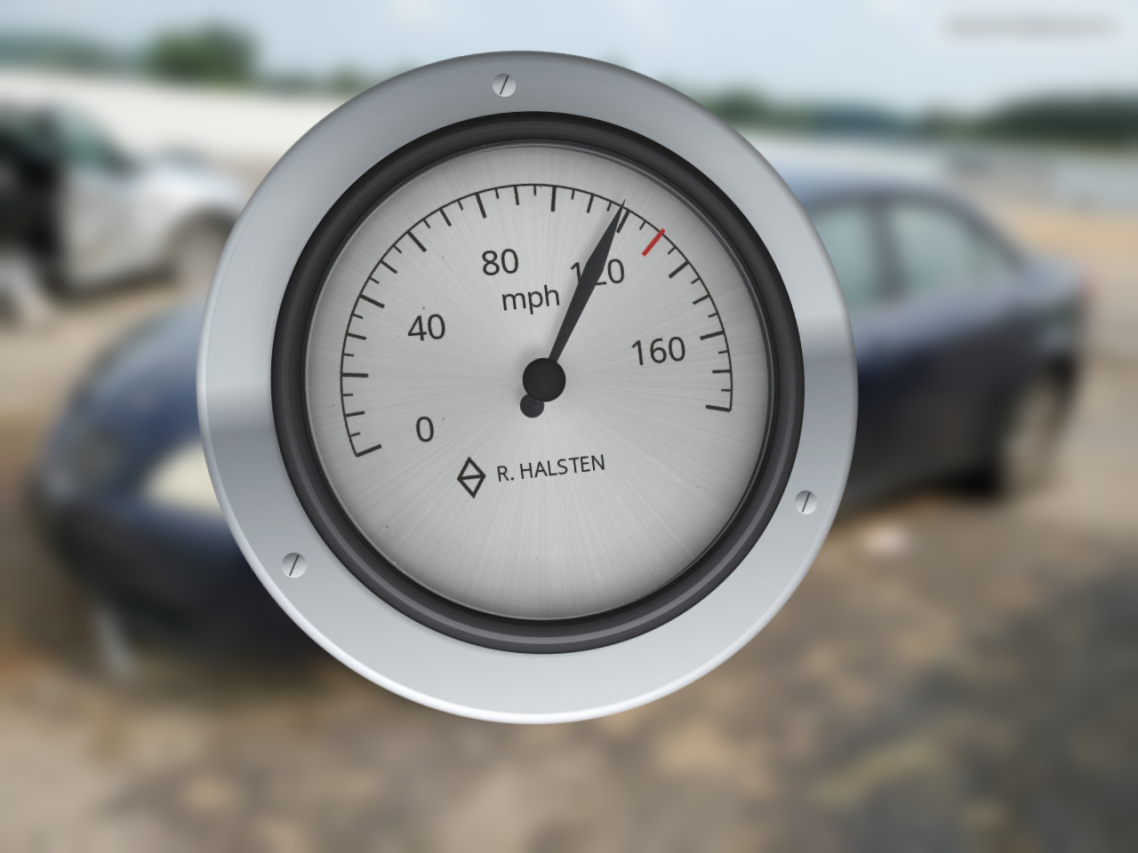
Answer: value=117.5 unit=mph
